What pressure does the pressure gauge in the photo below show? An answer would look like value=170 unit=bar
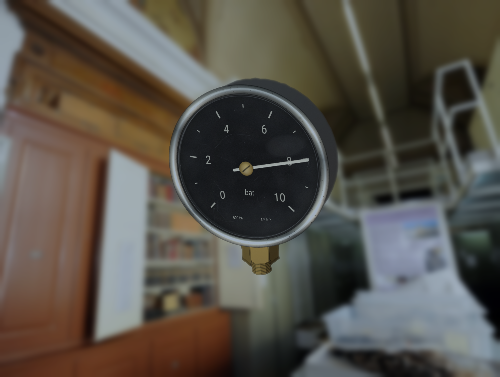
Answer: value=8 unit=bar
